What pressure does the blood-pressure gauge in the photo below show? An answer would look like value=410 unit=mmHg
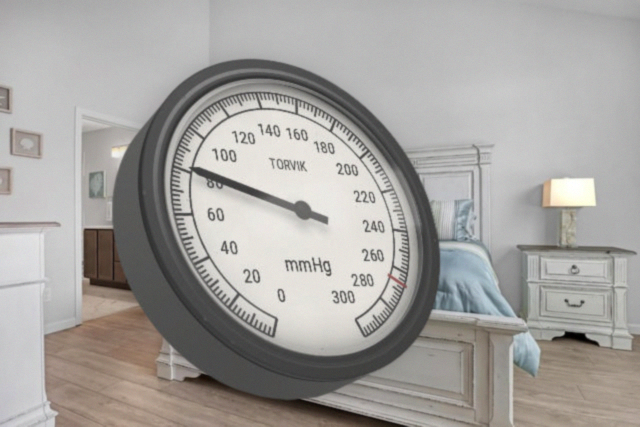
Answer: value=80 unit=mmHg
